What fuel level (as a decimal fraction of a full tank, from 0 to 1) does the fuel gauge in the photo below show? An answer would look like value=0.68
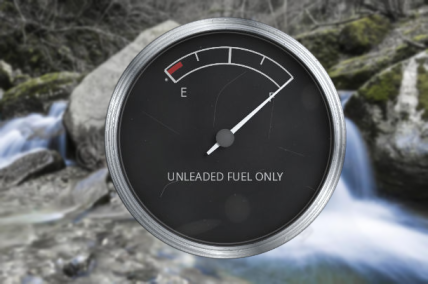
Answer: value=1
